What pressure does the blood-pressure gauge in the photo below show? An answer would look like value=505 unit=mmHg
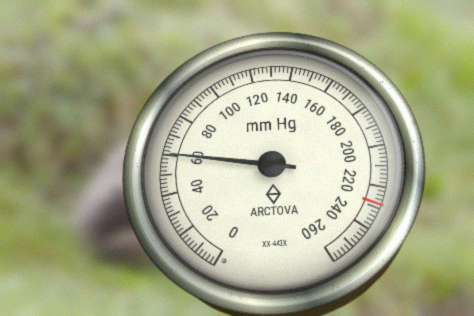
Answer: value=60 unit=mmHg
